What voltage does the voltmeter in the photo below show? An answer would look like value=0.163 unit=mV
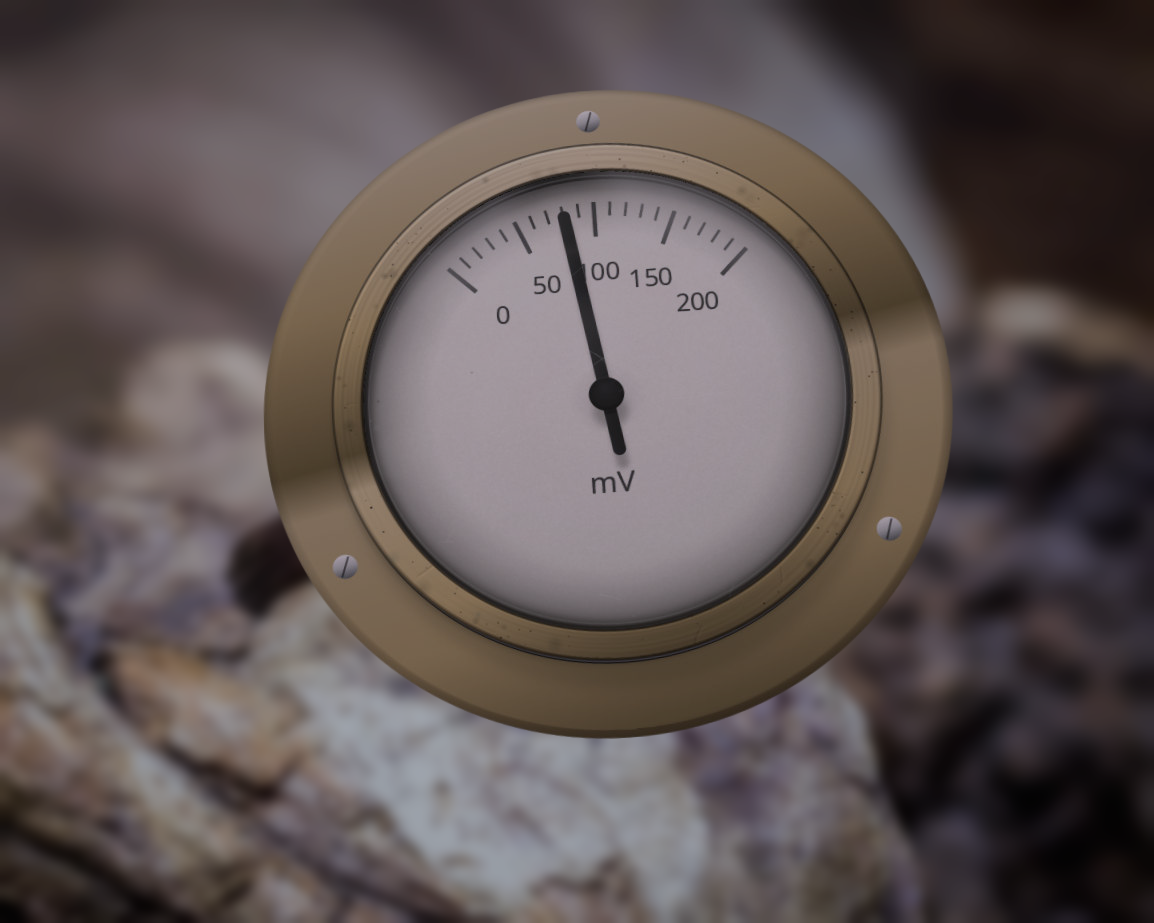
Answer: value=80 unit=mV
